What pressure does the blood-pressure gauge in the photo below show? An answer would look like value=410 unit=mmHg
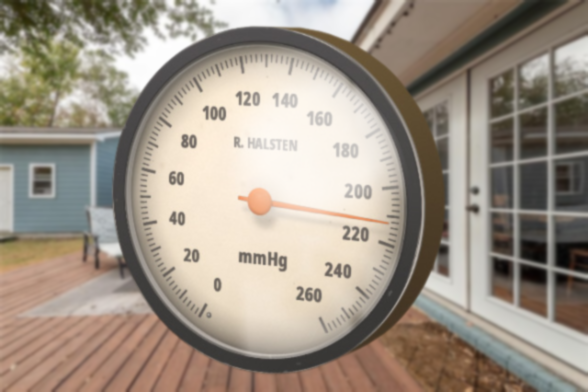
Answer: value=212 unit=mmHg
